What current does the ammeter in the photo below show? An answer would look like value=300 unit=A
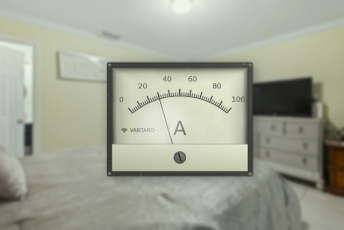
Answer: value=30 unit=A
